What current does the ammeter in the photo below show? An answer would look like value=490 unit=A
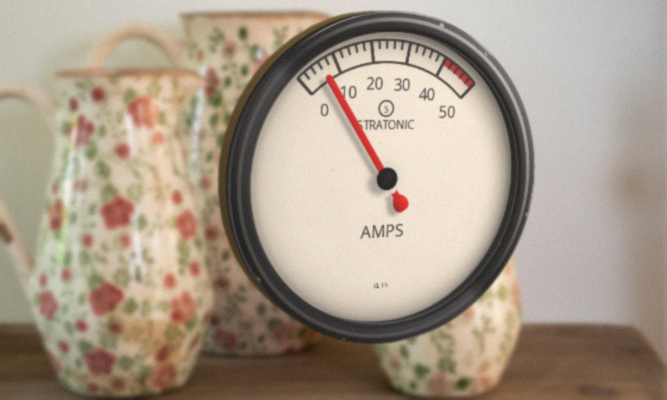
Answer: value=6 unit=A
